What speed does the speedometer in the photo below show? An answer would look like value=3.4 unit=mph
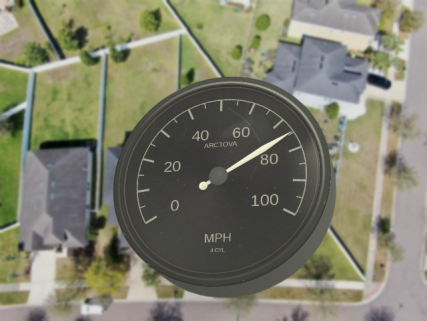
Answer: value=75 unit=mph
